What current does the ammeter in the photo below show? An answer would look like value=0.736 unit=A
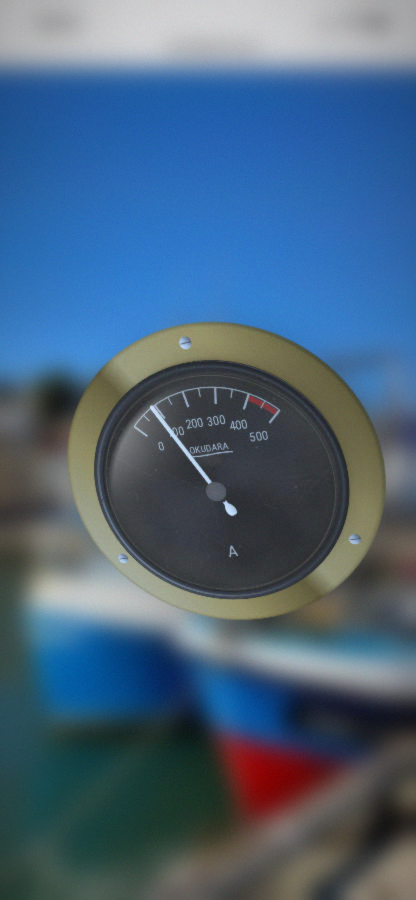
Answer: value=100 unit=A
